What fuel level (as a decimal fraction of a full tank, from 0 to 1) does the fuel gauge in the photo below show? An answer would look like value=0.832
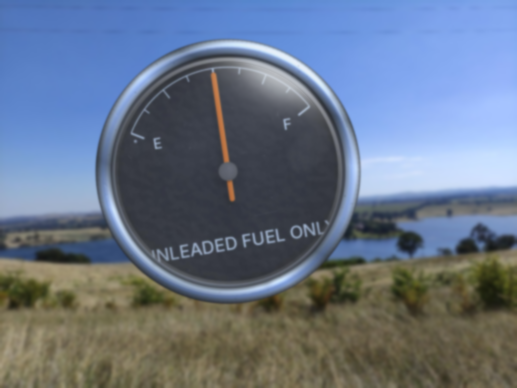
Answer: value=0.5
